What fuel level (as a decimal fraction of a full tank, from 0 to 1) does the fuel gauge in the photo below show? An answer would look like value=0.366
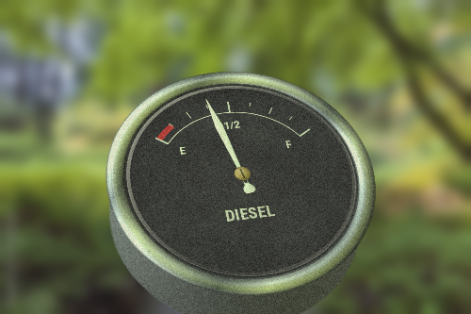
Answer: value=0.375
